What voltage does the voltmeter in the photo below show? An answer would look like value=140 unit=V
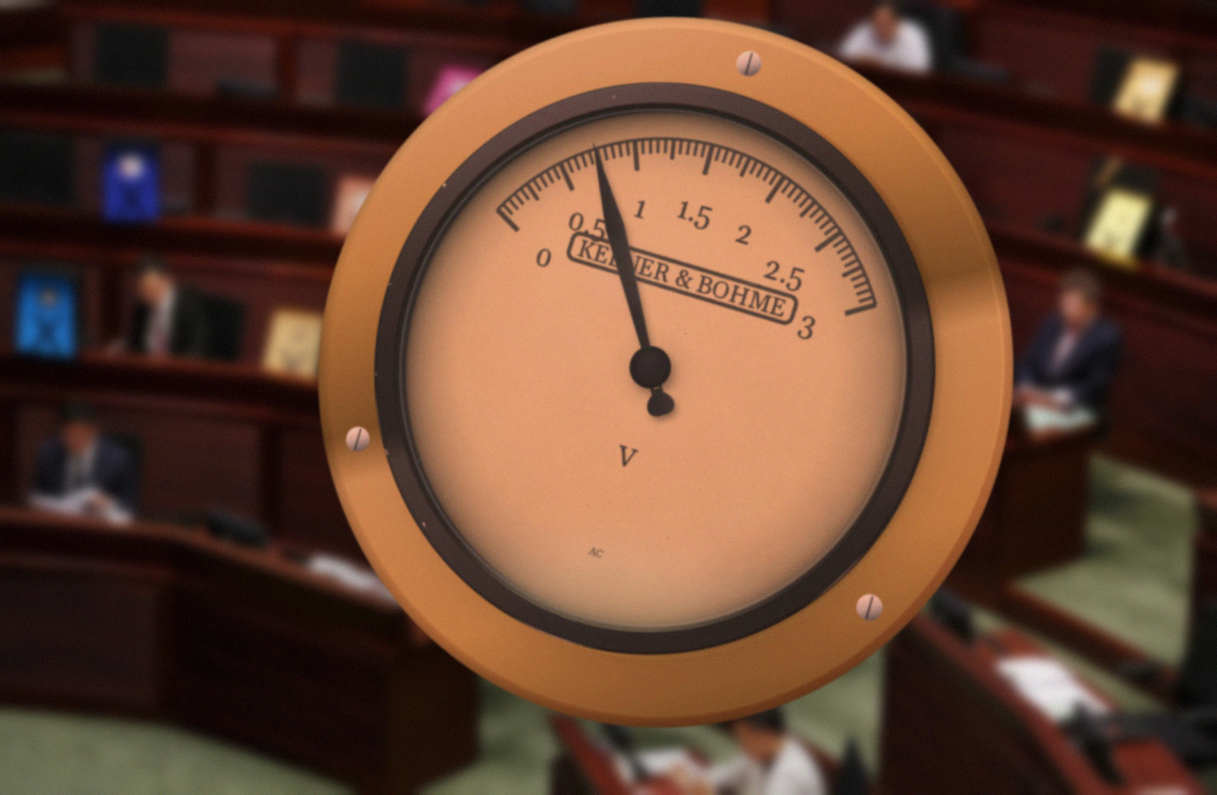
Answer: value=0.75 unit=V
